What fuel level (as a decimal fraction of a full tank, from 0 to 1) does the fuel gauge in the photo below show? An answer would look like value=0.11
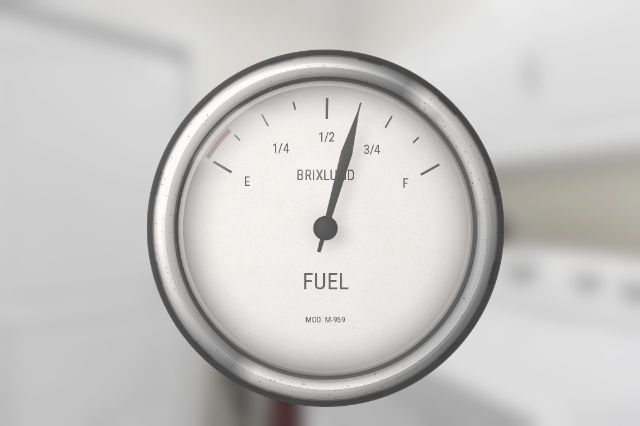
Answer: value=0.625
